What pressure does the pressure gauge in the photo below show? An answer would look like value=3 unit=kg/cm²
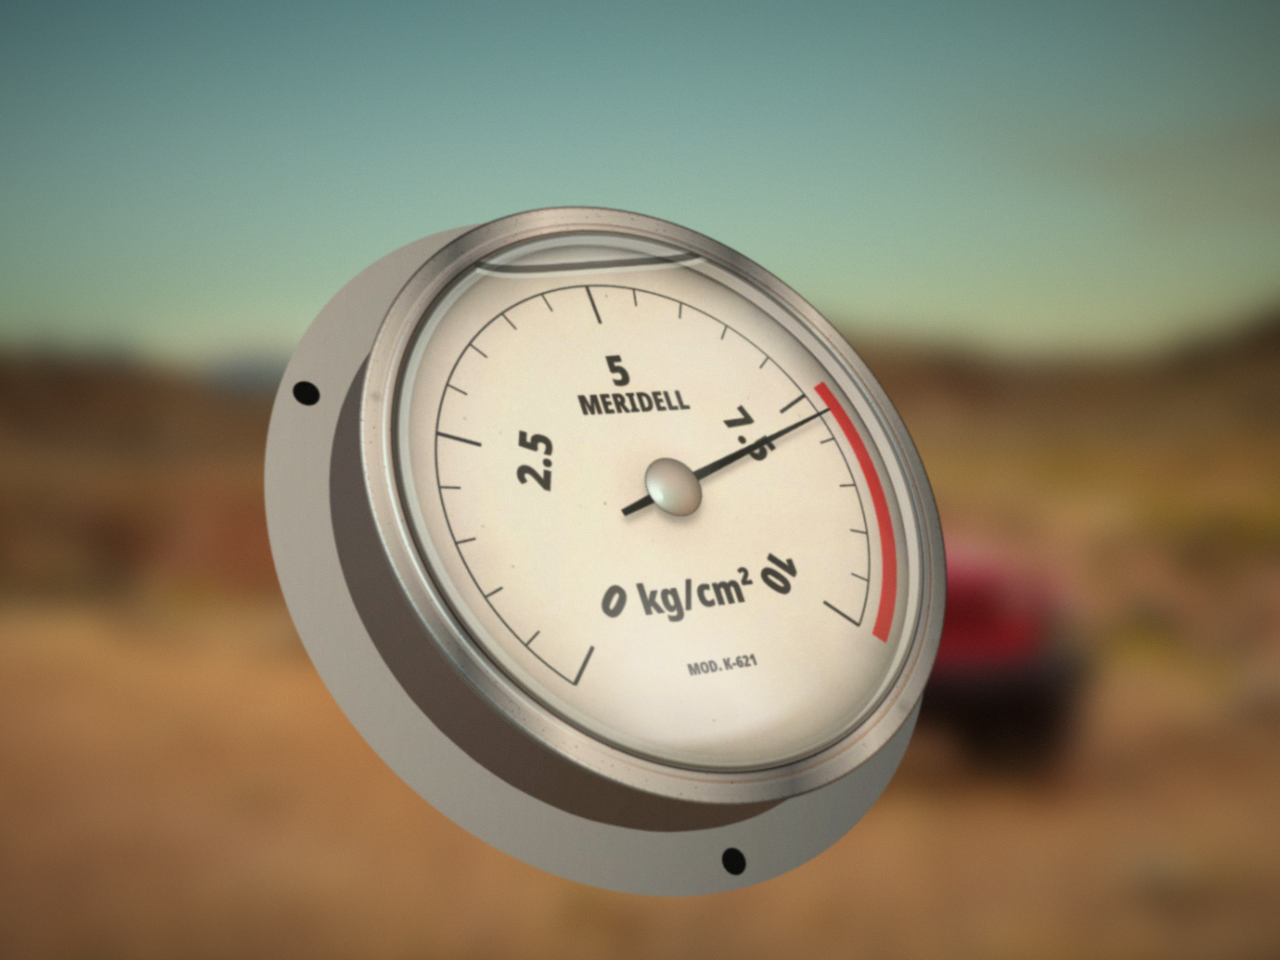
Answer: value=7.75 unit=kg/cm²
